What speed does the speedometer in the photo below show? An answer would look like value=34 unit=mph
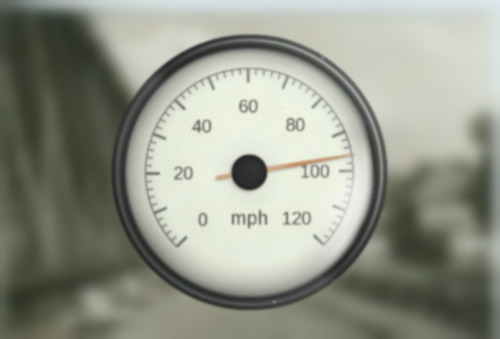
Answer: value=96 unit=mph
